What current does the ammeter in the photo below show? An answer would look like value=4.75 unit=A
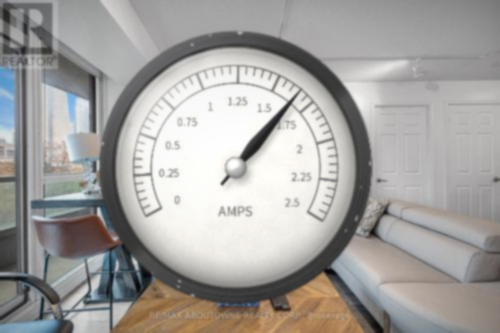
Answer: value=1.65 unit=A
